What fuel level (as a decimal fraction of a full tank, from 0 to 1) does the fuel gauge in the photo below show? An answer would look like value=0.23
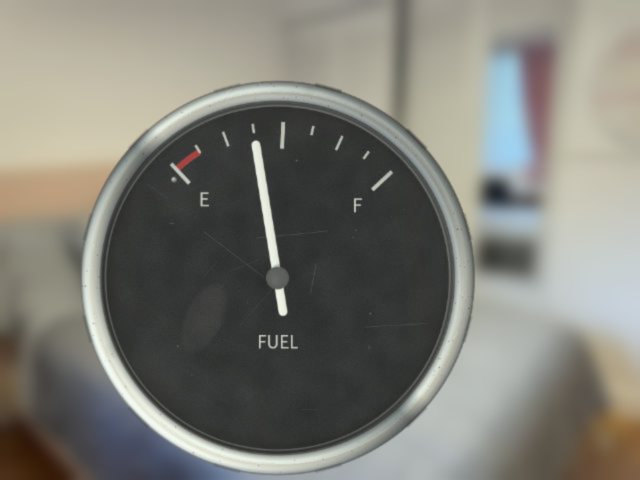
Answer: value=0.375
